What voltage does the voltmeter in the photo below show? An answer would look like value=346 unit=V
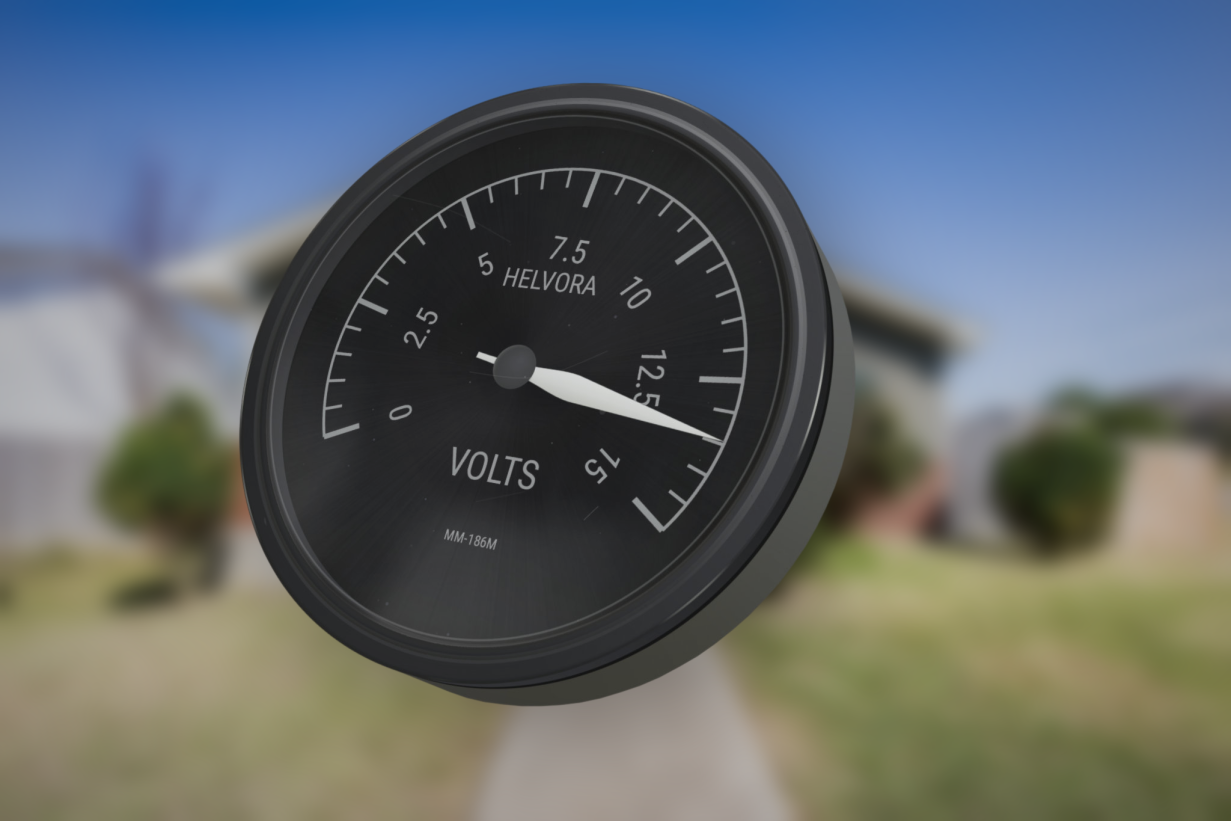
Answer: value=13.5 unit=V
